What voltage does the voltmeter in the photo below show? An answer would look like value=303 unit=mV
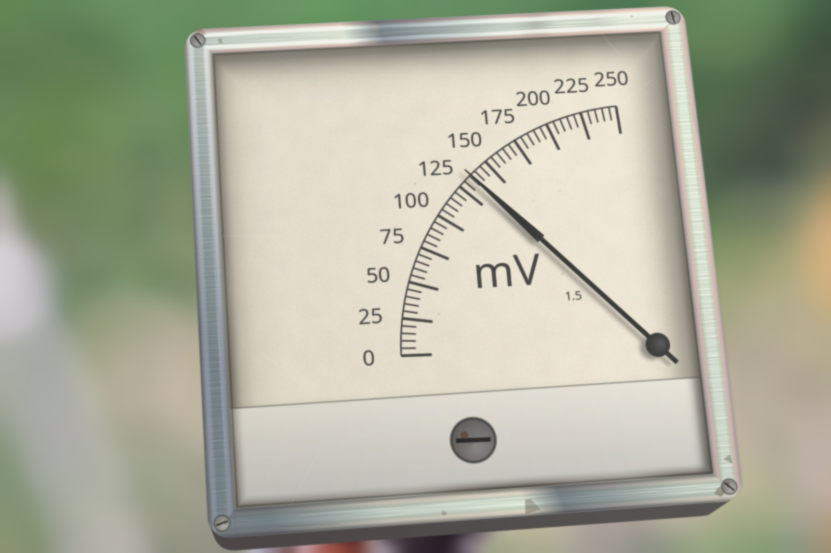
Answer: value=135 unit=mV
